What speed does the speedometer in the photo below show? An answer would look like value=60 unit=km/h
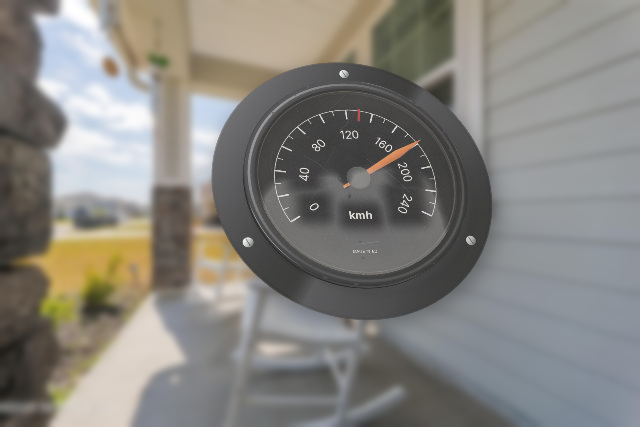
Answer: value=180 unit=km/h
